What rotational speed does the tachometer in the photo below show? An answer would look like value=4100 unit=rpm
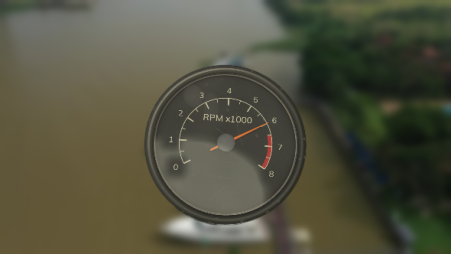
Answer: value=6000 unit=rpm
